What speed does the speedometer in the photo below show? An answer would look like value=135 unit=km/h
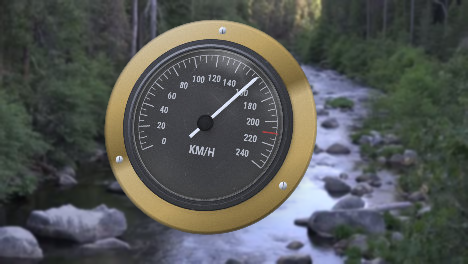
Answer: value=160 unit=km/h
